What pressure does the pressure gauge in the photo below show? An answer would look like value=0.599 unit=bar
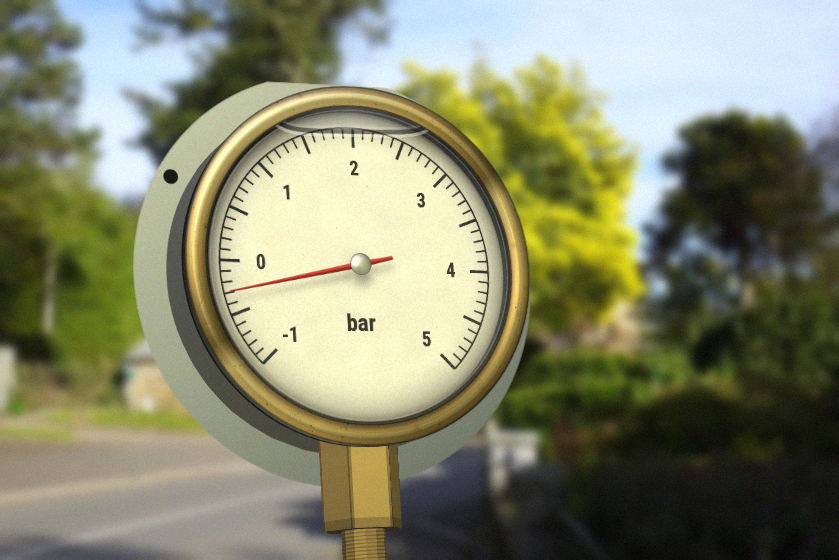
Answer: value=-0.3 unit=bar
